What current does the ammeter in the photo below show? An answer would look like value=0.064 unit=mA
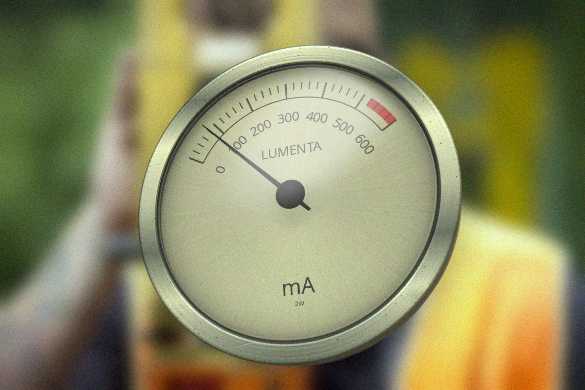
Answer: value=80 unit=mA
